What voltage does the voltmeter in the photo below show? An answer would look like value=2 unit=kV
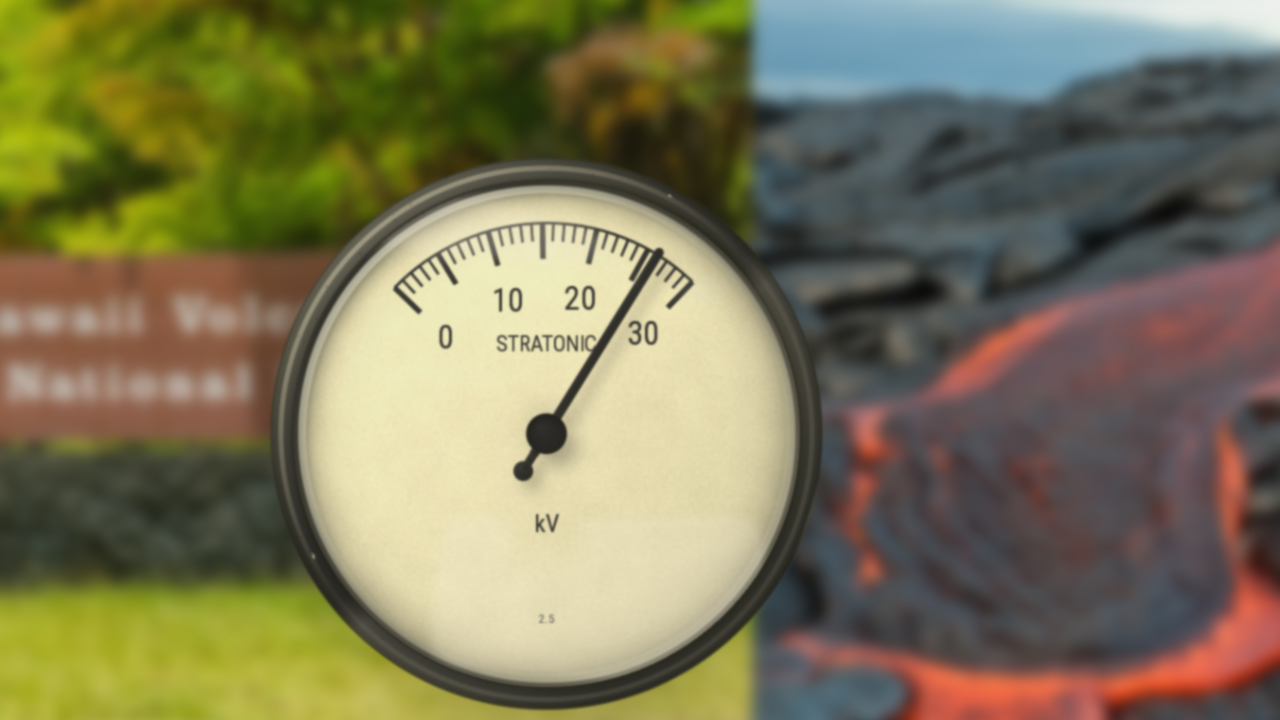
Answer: value=26 unit=kV
